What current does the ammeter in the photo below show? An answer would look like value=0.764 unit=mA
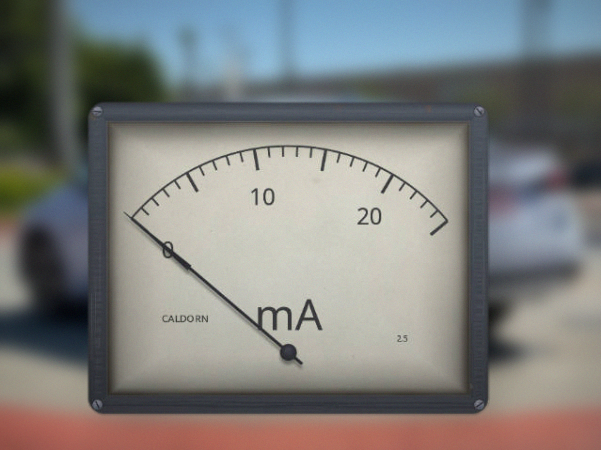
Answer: value=0 unit=mA
